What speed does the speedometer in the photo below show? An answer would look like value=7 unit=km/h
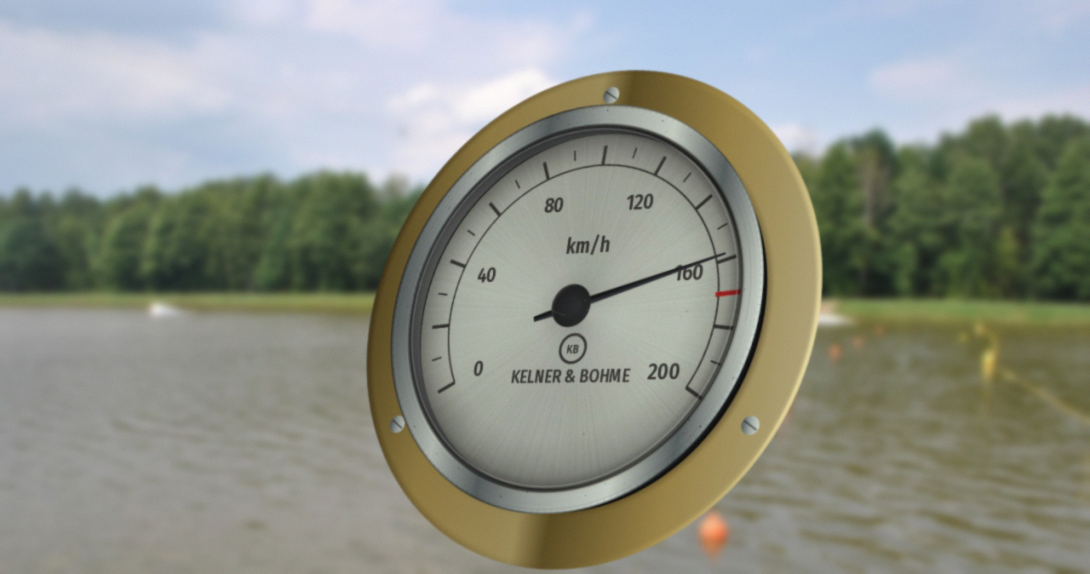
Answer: value=160 unit=km/h
